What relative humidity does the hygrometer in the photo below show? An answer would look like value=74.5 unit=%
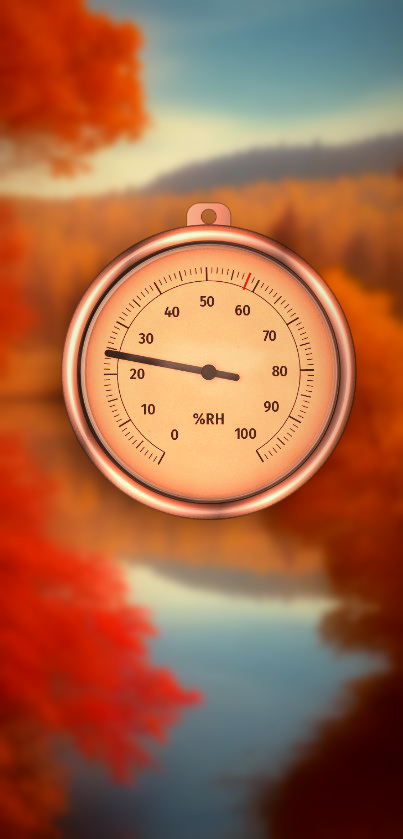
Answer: value=24 unit=%
